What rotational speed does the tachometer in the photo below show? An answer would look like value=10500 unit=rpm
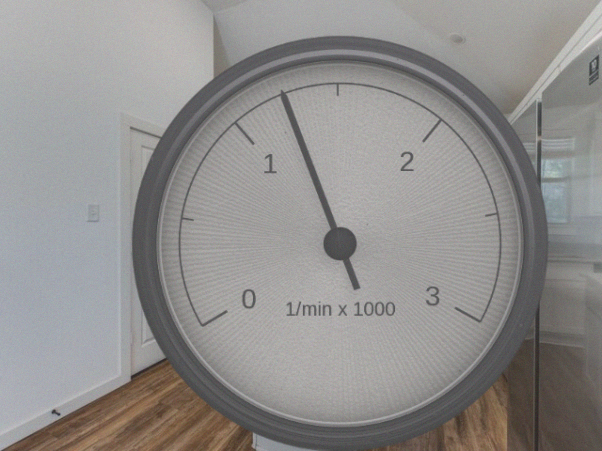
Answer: value=1250 unit=rpm
